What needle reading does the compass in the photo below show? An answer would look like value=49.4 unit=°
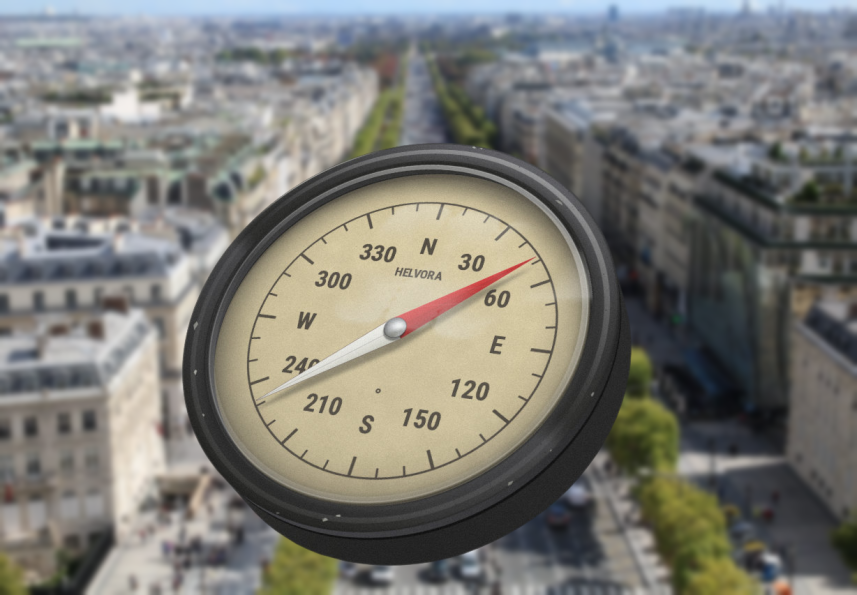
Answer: value=50 unit=°
